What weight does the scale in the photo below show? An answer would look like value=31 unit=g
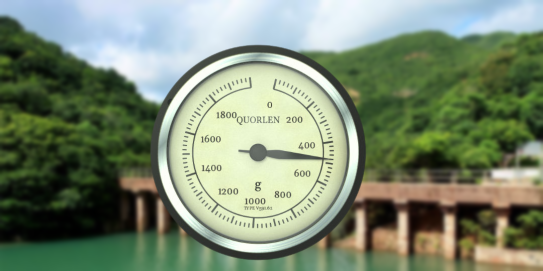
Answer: value=480 unit=g
